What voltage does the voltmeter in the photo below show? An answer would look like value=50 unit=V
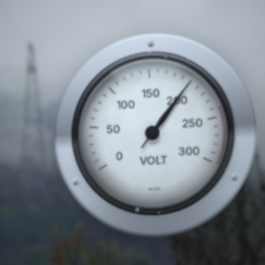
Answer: value=200 unit=V
